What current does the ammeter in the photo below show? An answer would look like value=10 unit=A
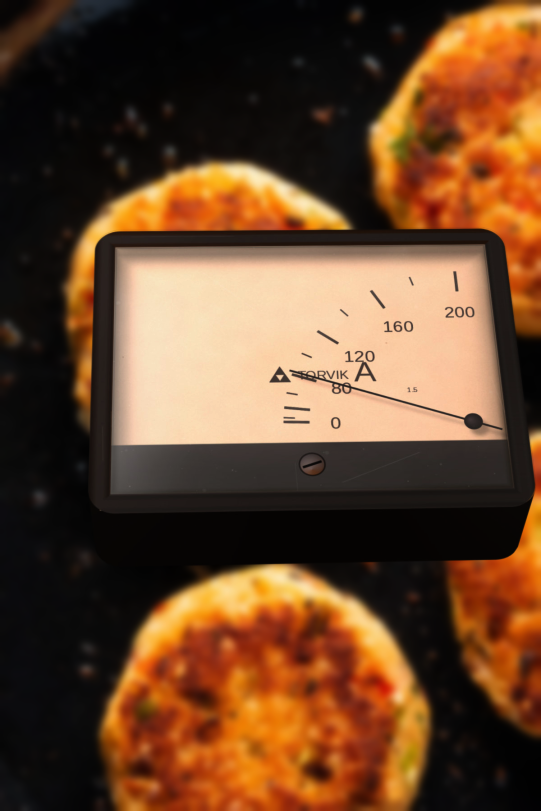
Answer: value=80 unit=A
